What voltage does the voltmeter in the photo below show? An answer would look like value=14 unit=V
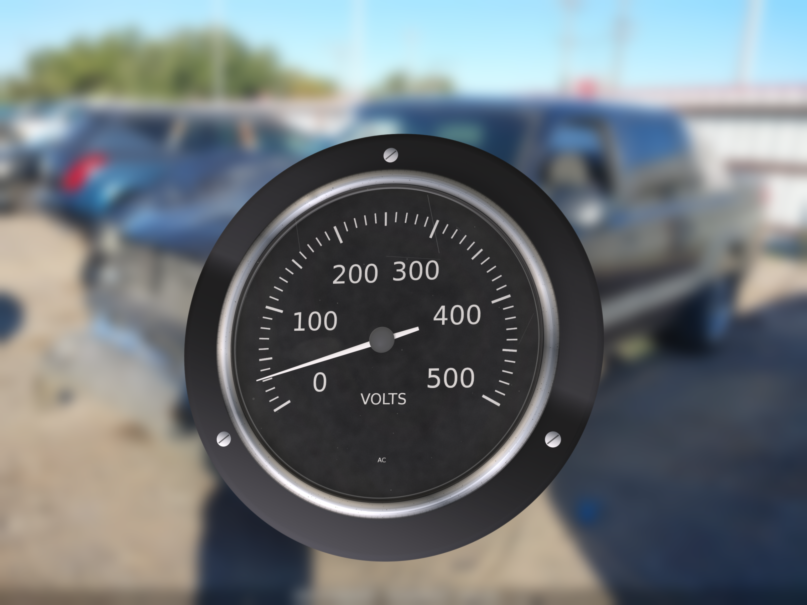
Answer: value=30 unit=V
